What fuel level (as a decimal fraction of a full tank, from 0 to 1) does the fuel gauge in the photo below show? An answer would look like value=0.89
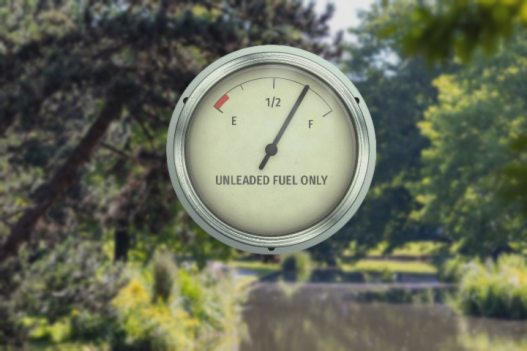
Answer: value=0.75
